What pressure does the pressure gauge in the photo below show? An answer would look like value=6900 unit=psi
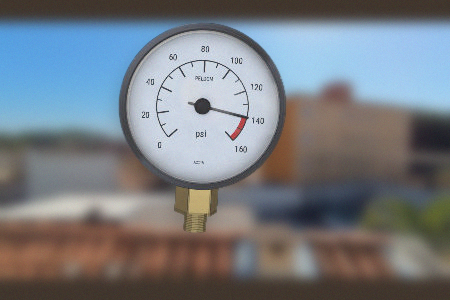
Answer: value=140 unit=psi
